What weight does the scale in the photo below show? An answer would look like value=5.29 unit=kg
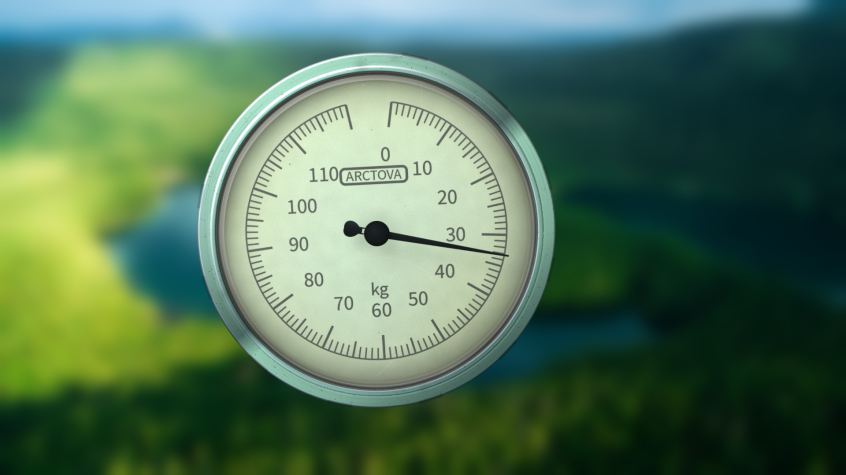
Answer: value=33 unit=kg
